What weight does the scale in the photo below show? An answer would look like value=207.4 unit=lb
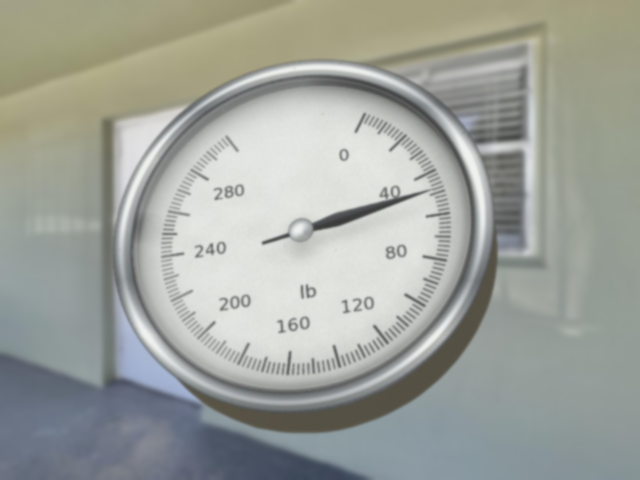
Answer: value=50 unit=lb
